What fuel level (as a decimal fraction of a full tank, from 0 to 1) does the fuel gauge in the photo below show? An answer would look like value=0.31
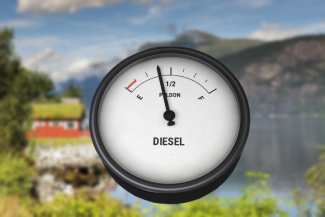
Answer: value=0.375
